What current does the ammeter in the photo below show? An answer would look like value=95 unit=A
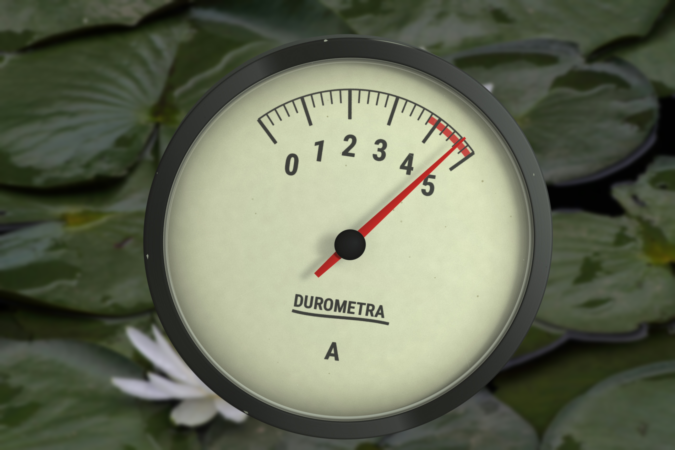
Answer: value=4.6 unit=A
